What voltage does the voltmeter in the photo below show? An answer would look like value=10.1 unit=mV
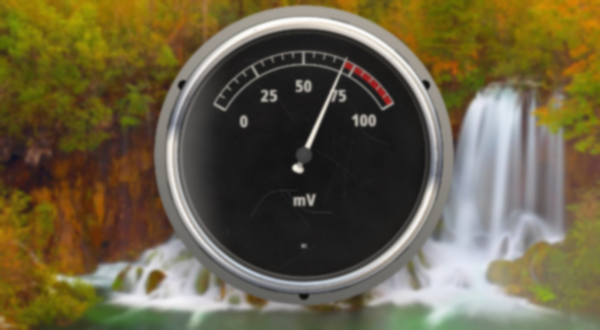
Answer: value=70 unit=mV
